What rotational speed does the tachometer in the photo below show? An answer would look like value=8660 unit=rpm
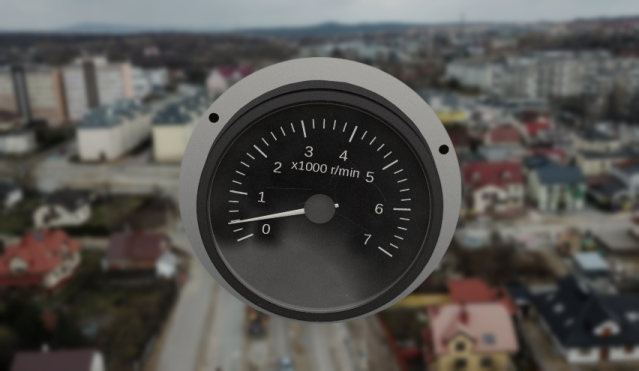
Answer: value=400 unit=rpm
